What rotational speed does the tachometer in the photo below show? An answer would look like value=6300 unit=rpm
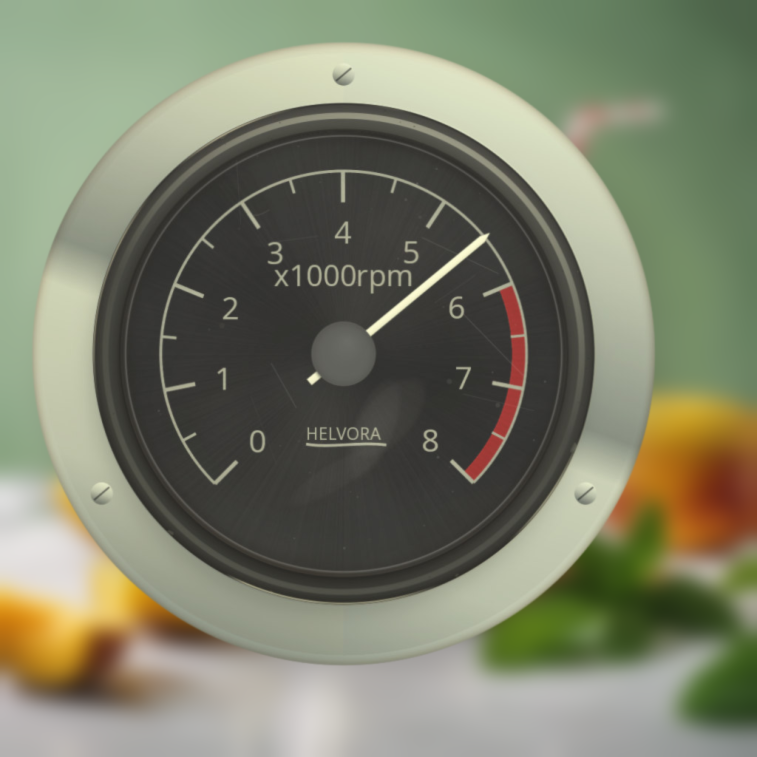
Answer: value=5500 unit=rpm
